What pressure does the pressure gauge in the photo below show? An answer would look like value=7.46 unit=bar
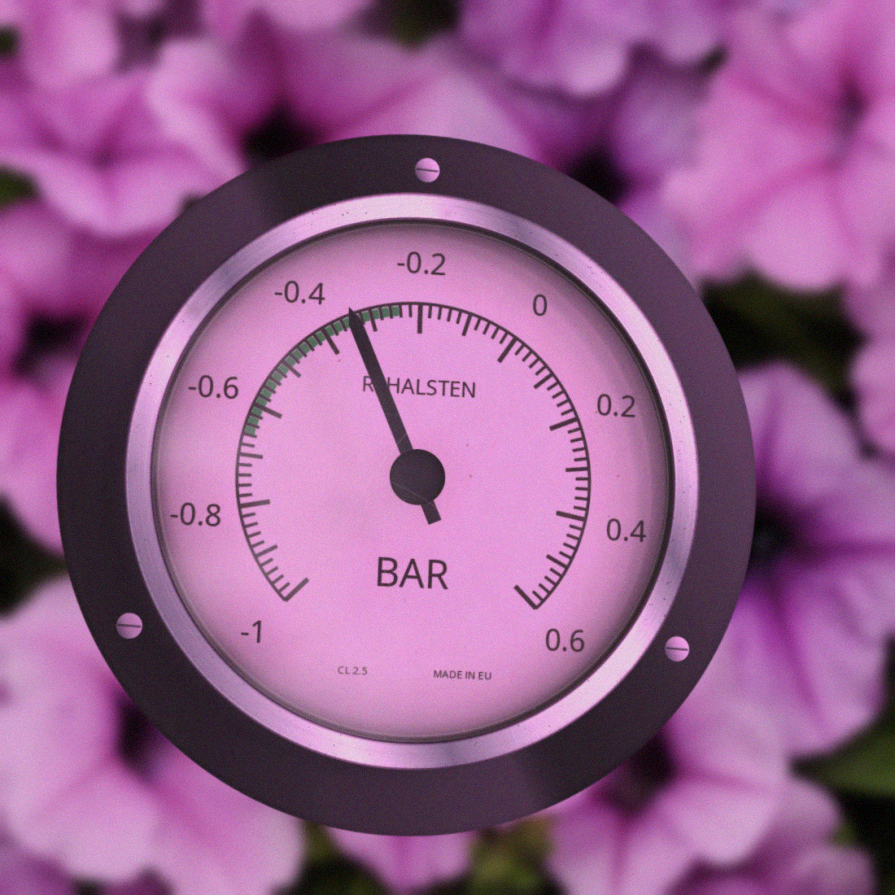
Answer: value=-0.34 unit=bar
